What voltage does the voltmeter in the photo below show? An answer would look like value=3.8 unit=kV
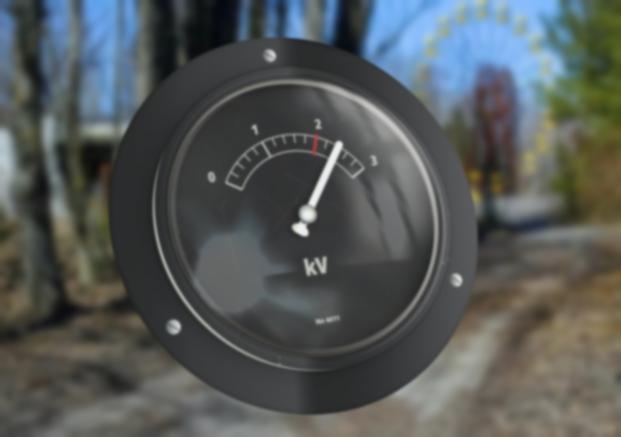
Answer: value=2.4 unit=kV
